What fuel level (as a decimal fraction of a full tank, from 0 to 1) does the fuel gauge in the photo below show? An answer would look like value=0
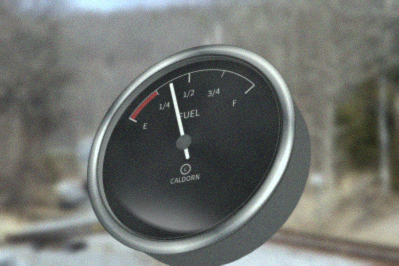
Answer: value=0.375
